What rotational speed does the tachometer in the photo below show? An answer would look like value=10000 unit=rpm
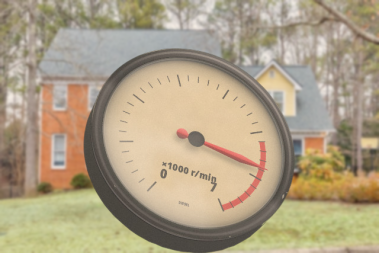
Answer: value=5800 unit=rpm
